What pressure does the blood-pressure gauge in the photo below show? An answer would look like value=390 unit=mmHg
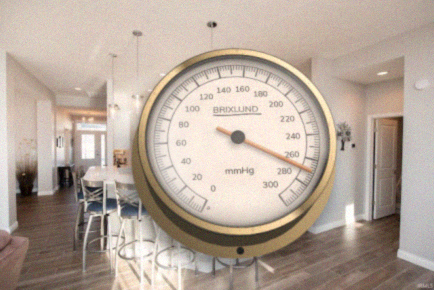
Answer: value=270 unit=mmHg
